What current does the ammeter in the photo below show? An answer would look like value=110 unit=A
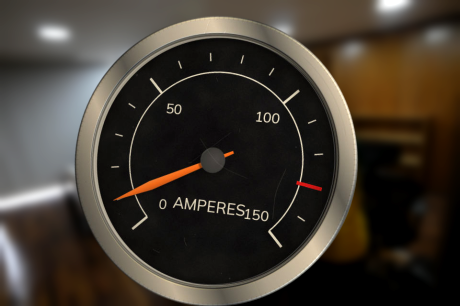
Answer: value=10 unit=A
